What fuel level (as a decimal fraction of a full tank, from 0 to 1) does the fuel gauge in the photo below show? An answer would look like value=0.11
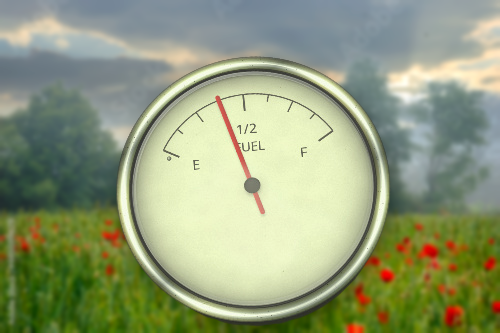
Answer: value=0.375
